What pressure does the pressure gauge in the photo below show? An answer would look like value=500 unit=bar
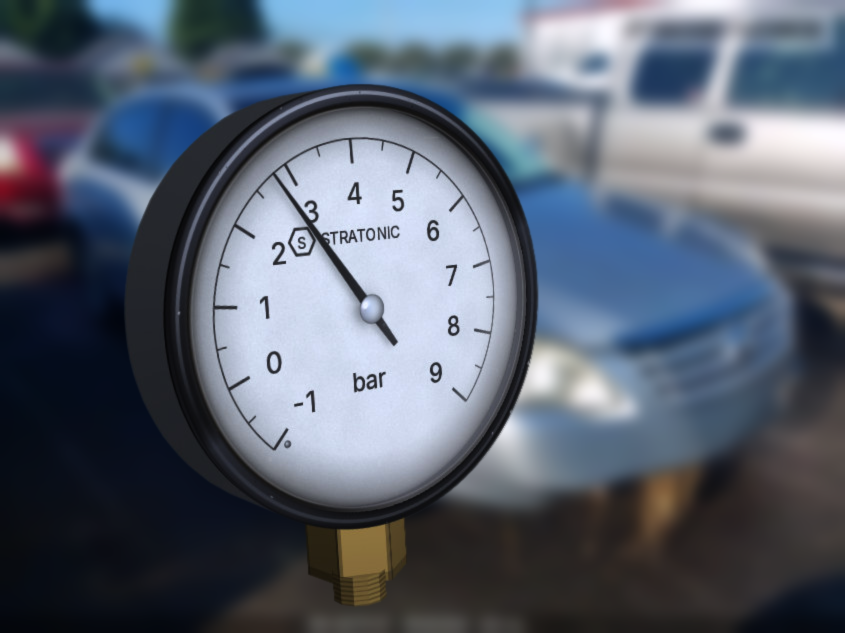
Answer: value=2.75 unit=bar
